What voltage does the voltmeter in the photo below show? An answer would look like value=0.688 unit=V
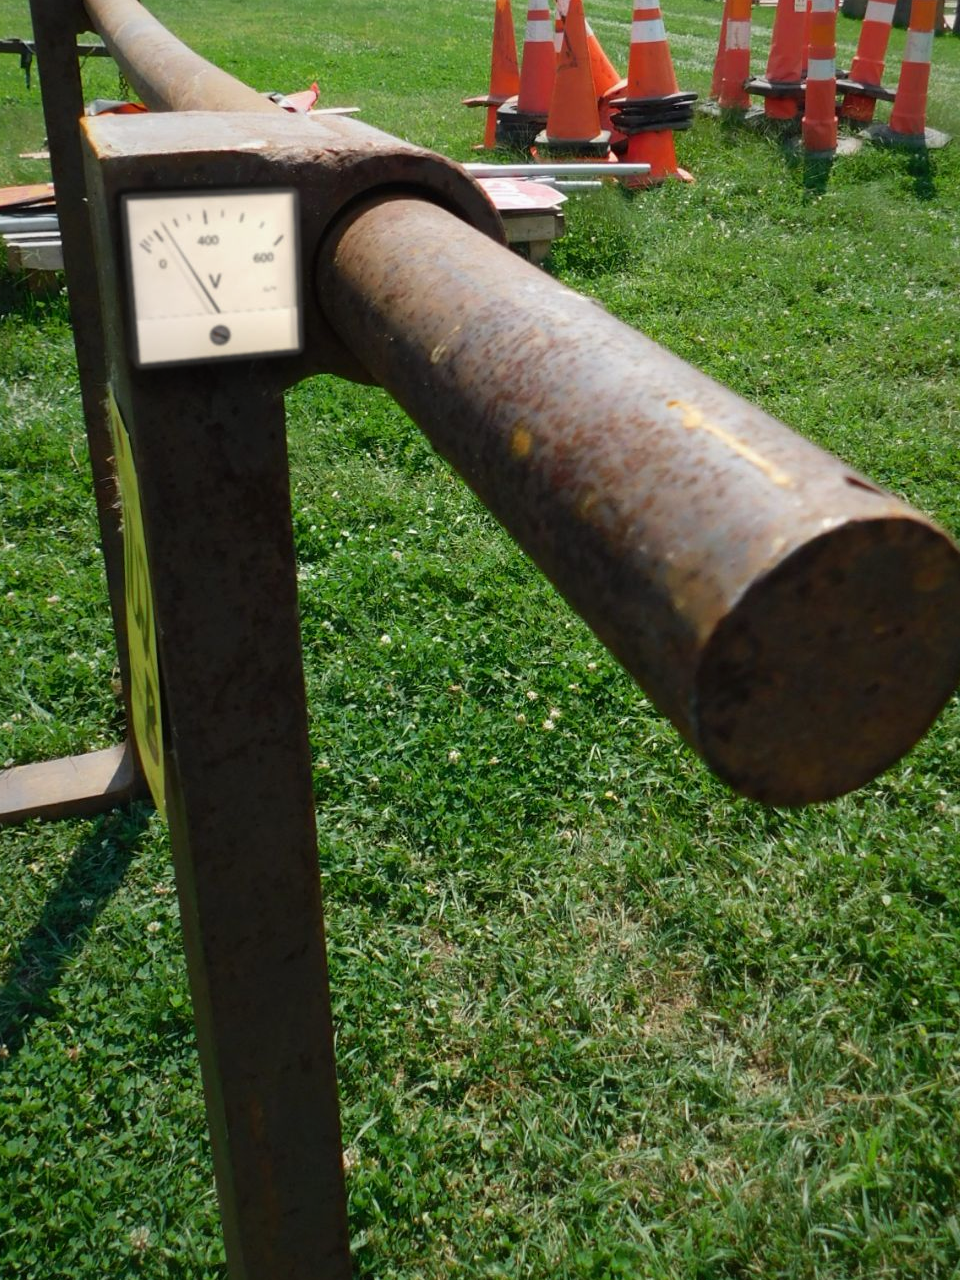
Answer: value=250 unit=V
